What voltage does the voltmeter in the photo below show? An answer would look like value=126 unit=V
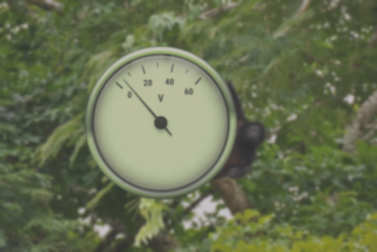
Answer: value=5 unit=V
